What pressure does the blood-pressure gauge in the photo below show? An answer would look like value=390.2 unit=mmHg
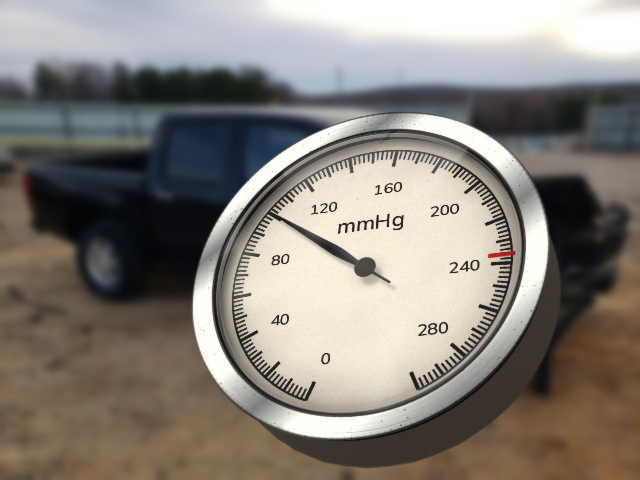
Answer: value=100 unit=mmHg
